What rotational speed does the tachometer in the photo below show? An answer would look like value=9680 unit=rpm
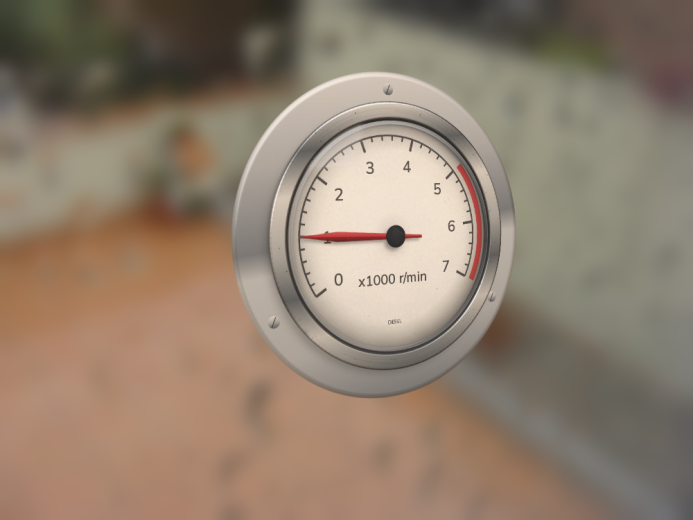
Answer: value=1000 unit=rpm
